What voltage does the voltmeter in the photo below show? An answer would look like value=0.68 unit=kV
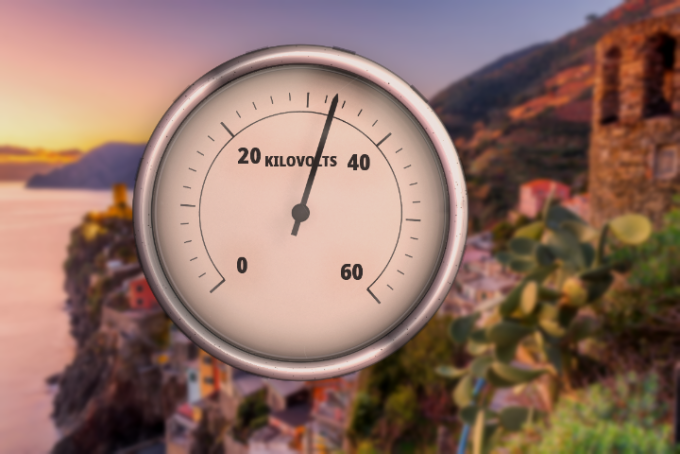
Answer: value=33 unit=kV
